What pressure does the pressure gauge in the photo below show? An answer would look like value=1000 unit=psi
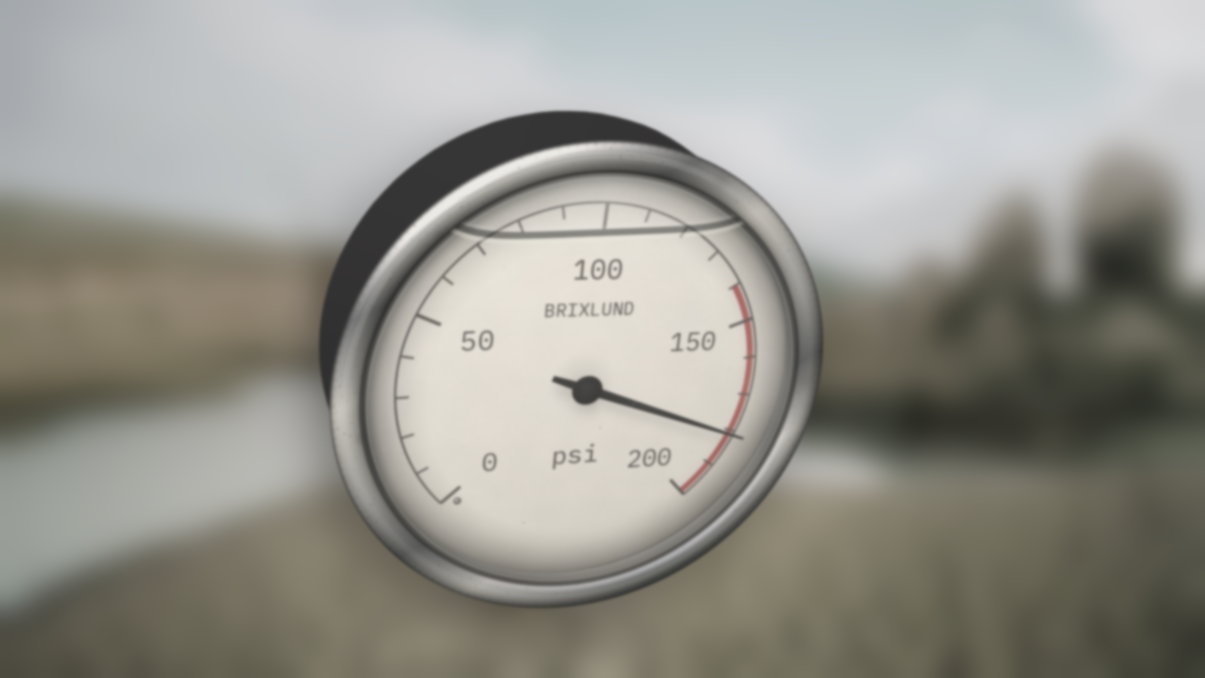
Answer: value=180 unit=psi
